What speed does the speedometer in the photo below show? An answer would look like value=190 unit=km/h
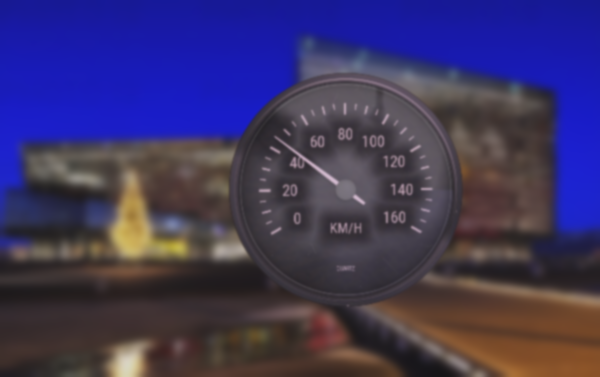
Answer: value=45 unit=km/h
